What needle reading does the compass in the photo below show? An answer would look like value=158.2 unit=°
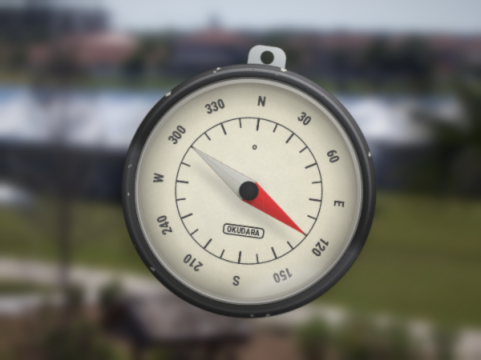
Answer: value=120 unit=°
